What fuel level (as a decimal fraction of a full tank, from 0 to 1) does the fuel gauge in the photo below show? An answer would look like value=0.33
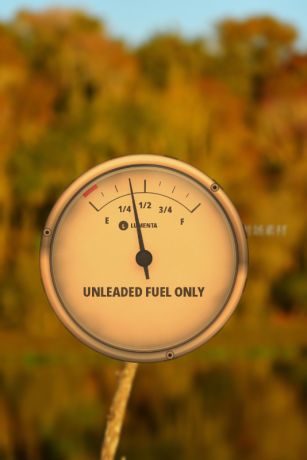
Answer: value=0.375
